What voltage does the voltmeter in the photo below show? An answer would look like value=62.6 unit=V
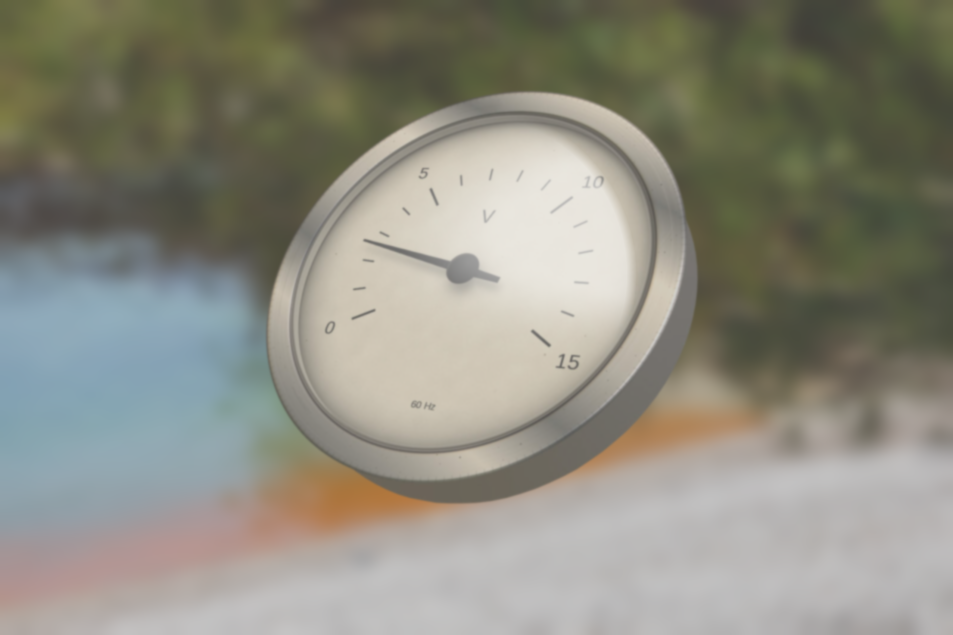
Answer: value=2.5 unit=V
